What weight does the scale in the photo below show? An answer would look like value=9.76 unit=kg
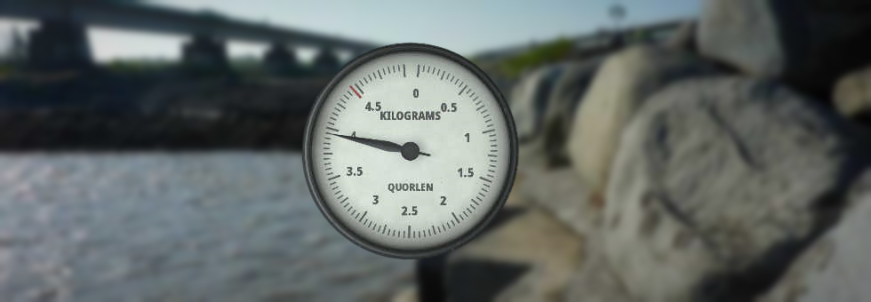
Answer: value=3.95 unit=kg
